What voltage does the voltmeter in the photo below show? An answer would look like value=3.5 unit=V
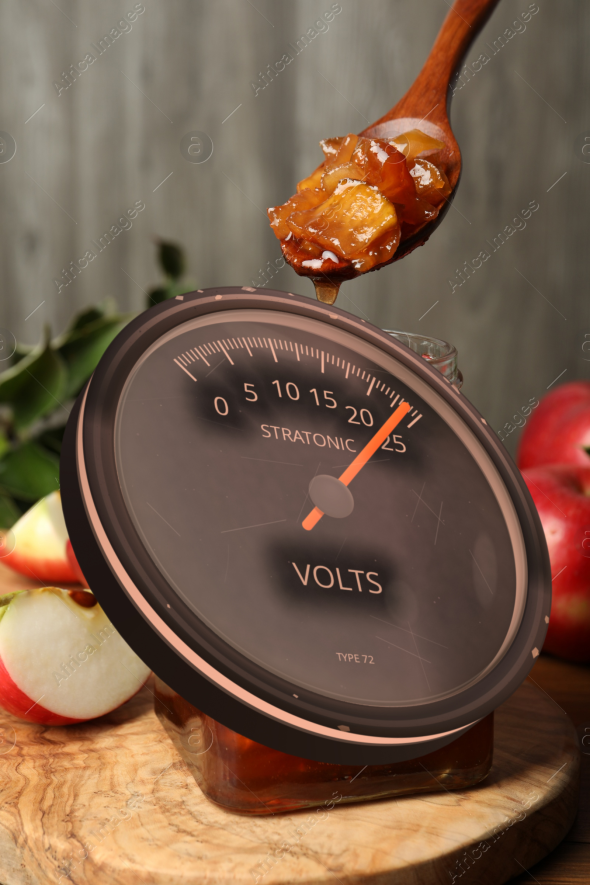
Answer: value=23.5 unit=V
